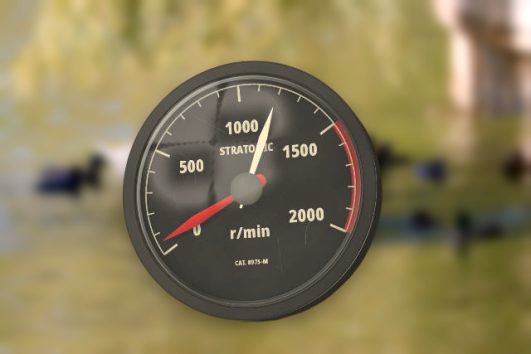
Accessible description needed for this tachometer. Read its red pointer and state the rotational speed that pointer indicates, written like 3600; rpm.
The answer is 50; rpm
